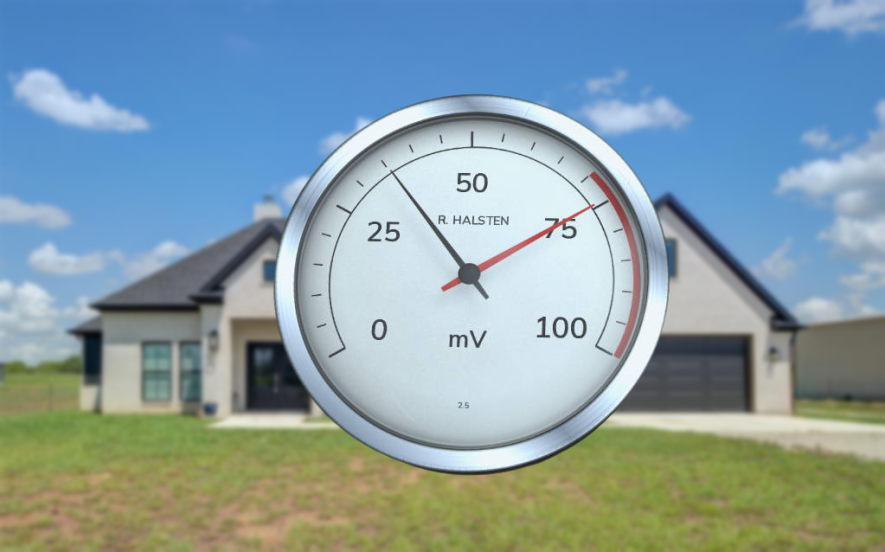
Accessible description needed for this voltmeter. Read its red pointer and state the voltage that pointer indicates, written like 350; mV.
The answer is 75; mV
